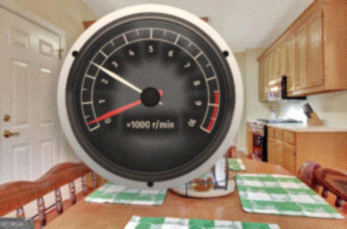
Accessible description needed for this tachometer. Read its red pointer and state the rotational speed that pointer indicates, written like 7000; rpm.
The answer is 250; rpm
